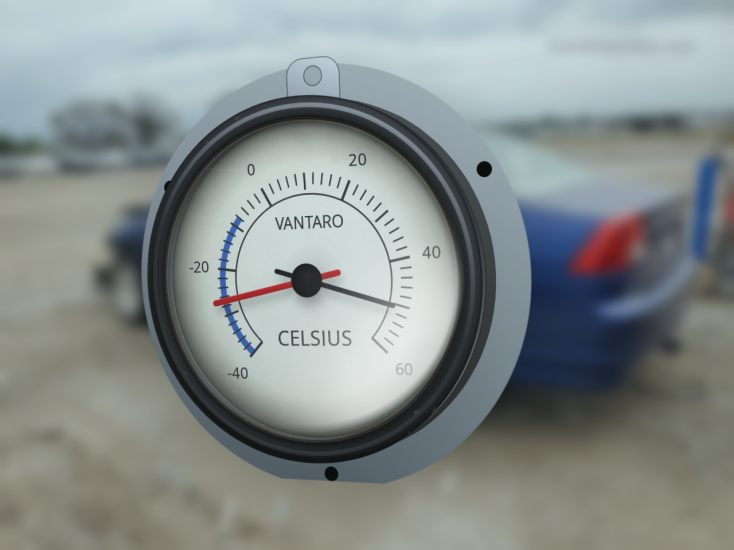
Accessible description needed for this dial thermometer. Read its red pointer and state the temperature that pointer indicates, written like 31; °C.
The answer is -27; °C
